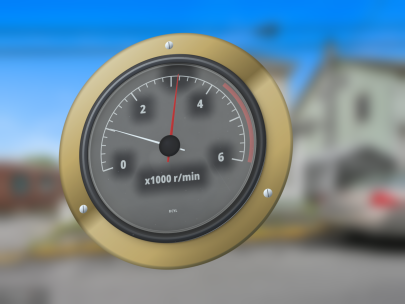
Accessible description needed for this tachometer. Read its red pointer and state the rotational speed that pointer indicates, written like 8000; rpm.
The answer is 3200; rpm
